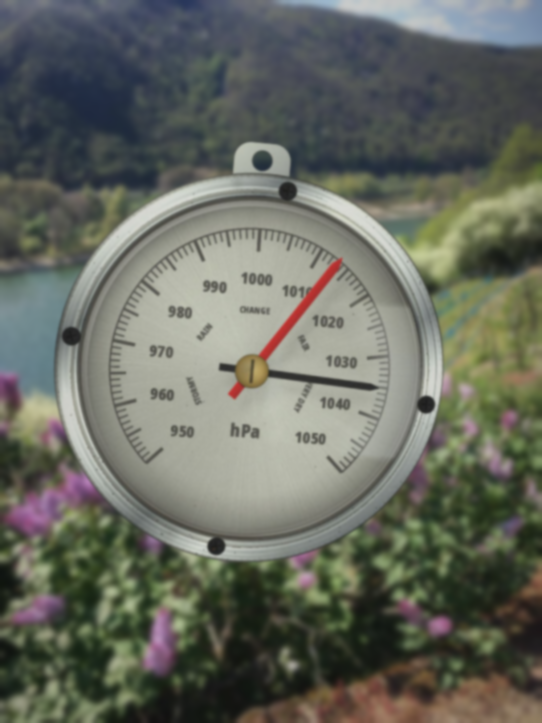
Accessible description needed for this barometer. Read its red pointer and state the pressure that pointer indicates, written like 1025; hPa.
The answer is 1013; hPa
